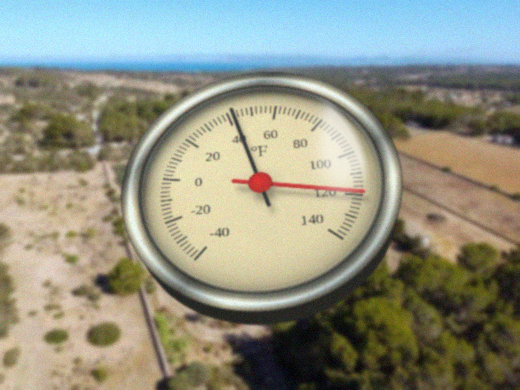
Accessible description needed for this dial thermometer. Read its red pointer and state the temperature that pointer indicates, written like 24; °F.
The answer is 120; °F
